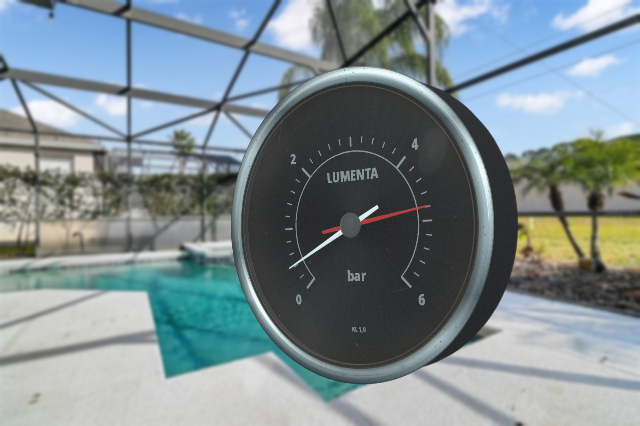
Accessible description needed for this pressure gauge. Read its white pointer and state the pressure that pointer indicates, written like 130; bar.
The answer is 0.4; bar
